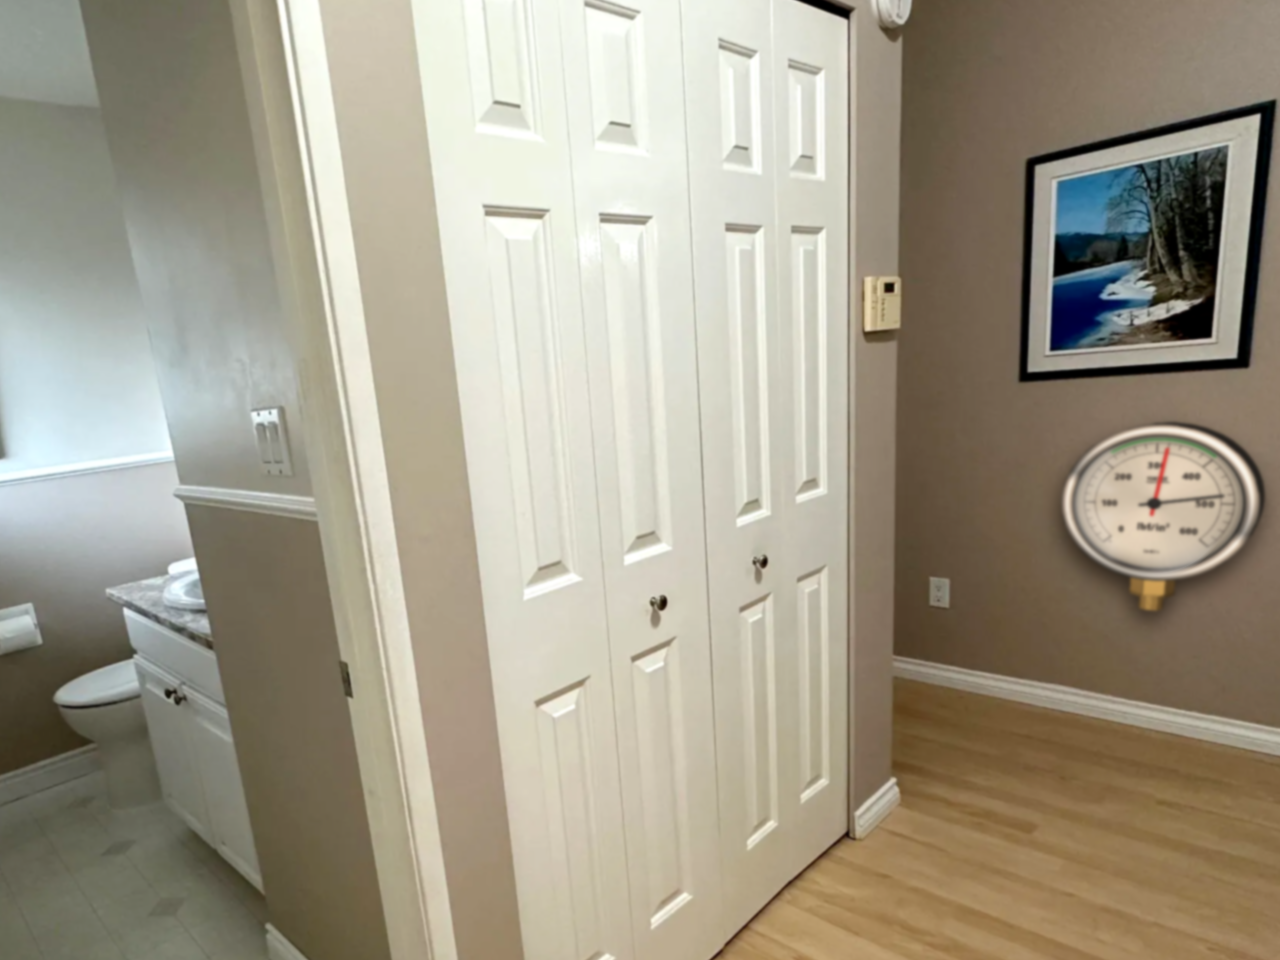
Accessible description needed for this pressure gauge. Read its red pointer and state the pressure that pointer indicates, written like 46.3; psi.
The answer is 320; psi
